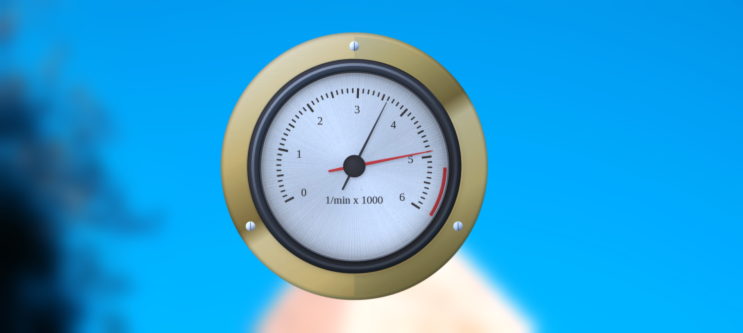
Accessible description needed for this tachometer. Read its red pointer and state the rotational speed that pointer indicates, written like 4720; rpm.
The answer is 4900; rpm
